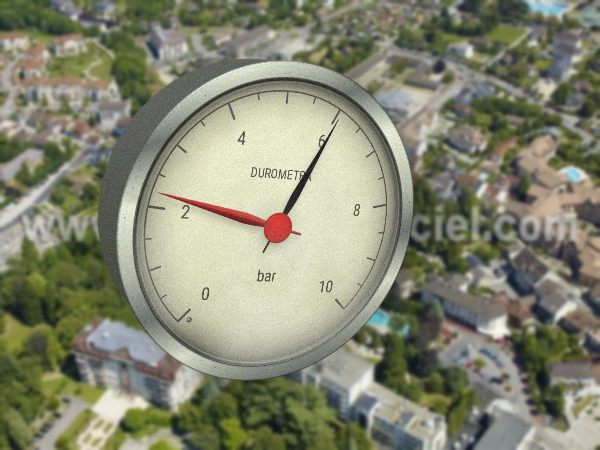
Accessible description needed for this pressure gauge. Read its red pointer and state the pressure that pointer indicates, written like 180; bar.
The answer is 2.25; bar
